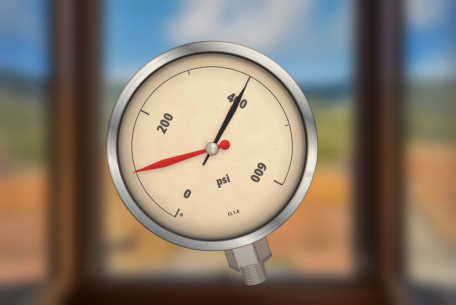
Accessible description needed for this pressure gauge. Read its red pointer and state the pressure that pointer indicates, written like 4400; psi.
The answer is 100; psi
